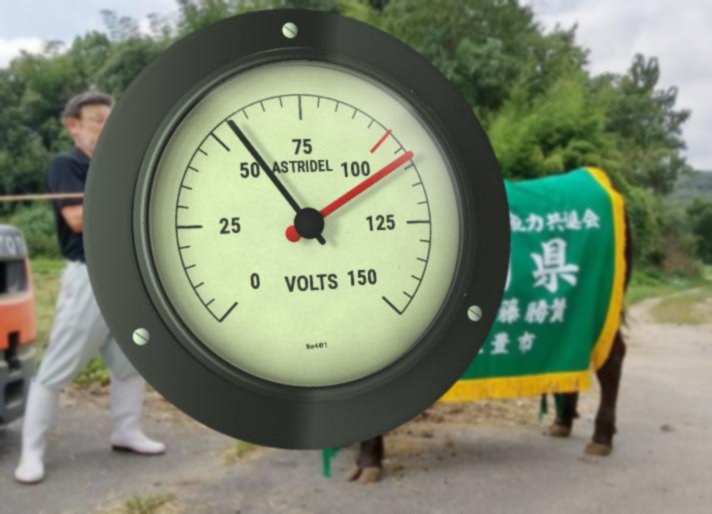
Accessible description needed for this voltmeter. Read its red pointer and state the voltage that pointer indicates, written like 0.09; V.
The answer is 107.5; V
